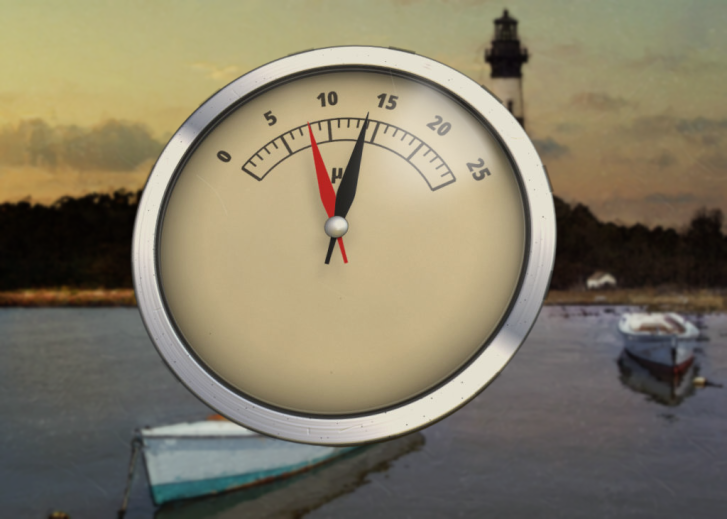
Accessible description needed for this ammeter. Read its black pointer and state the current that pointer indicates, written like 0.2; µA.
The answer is 14; µA
